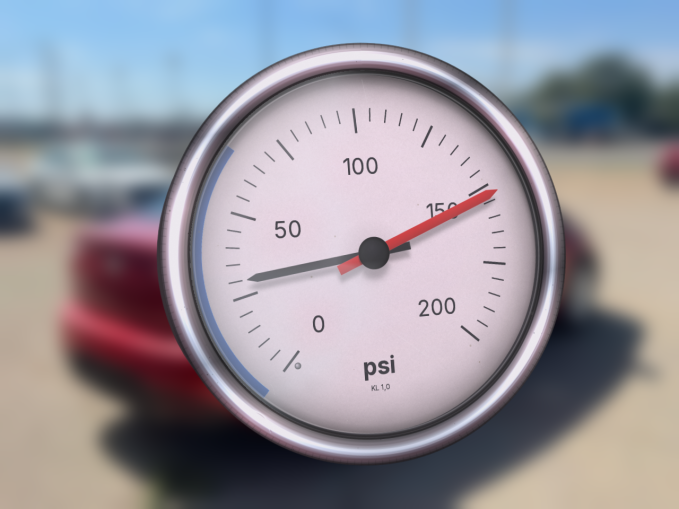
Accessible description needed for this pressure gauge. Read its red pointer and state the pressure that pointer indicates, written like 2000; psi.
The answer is 152.5; psi
